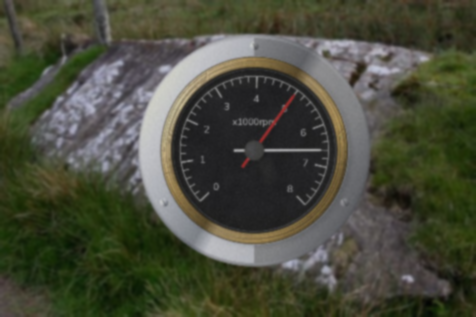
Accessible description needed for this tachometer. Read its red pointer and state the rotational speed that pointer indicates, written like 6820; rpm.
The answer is 5000; rpm
